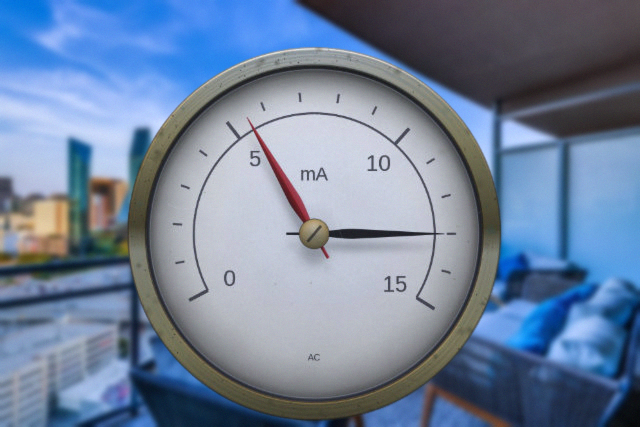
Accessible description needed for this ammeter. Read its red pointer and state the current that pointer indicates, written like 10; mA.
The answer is 5.5; mA
